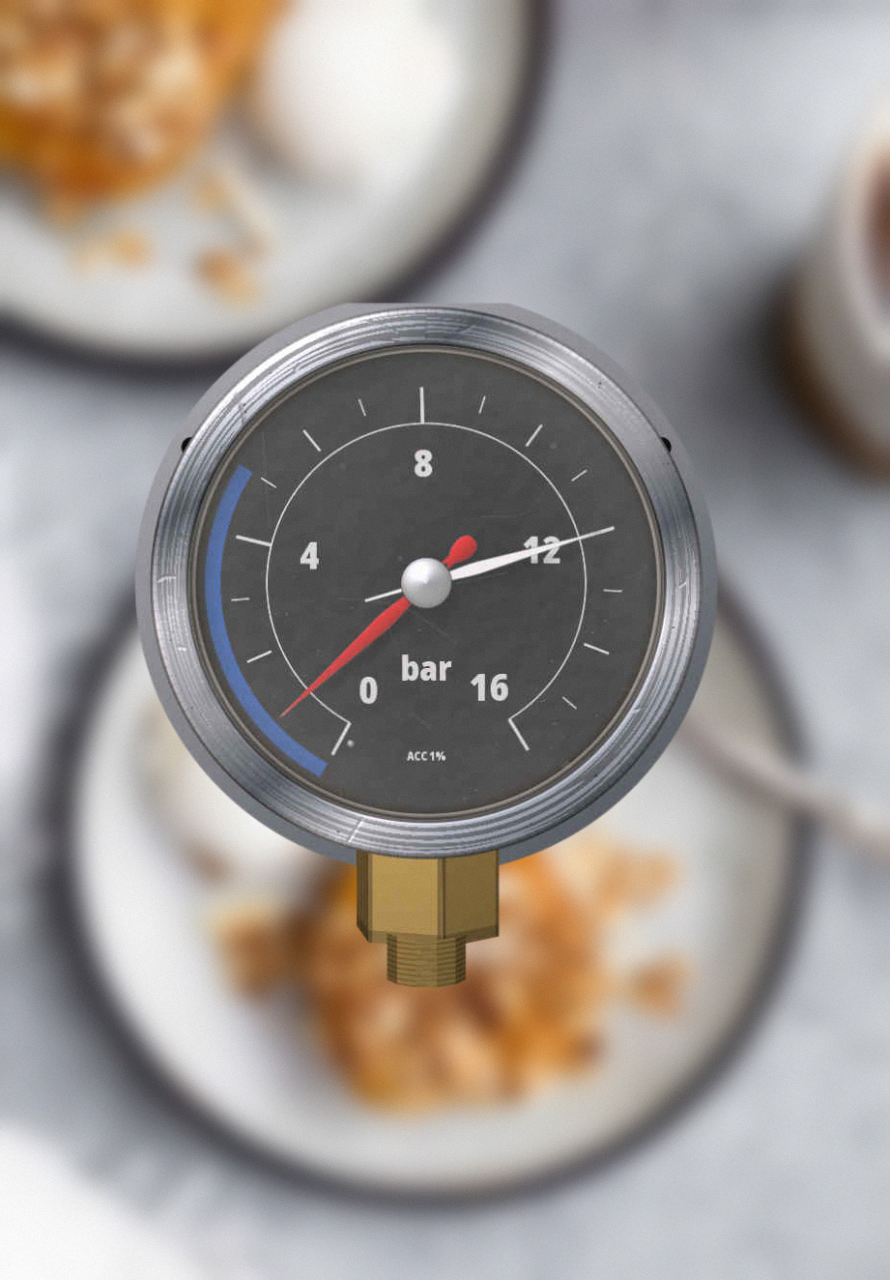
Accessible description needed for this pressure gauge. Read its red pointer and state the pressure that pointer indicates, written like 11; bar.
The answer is 1; bar
